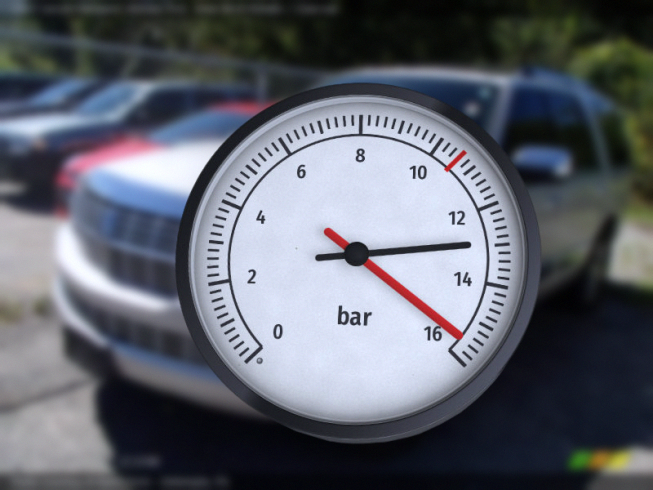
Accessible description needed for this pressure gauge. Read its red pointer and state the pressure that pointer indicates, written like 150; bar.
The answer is 15.6; bar
